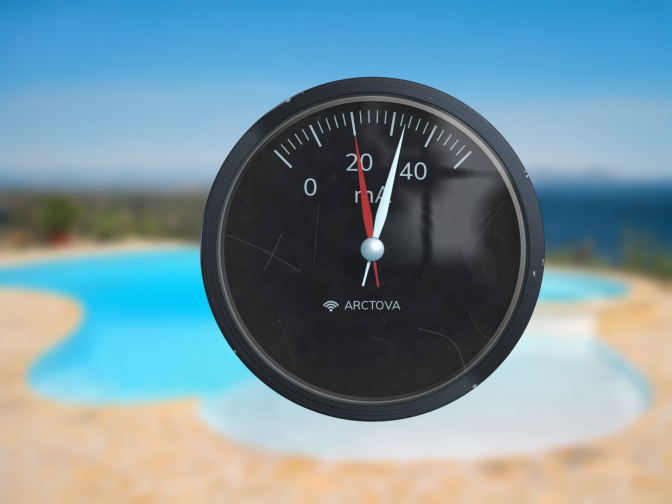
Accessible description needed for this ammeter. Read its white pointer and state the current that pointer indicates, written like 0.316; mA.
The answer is 33; mA
